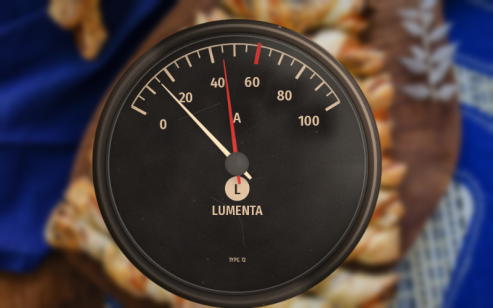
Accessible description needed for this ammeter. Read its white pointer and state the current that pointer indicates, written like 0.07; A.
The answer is 15; A
